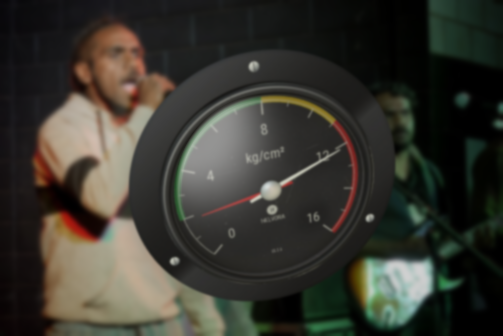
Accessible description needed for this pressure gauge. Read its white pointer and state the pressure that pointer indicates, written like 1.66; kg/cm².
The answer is 12; kg/cm²
